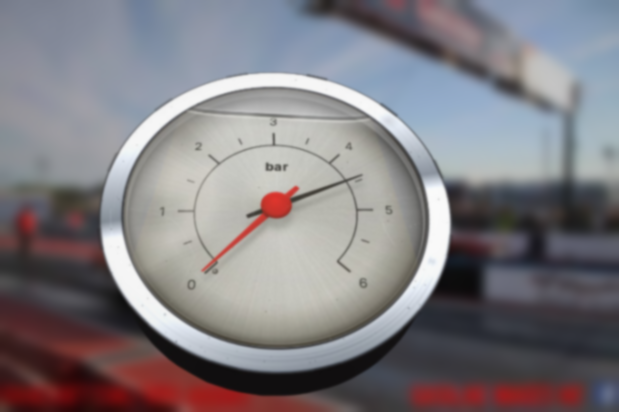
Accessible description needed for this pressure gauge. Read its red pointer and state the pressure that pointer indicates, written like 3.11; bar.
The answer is 0; bar
